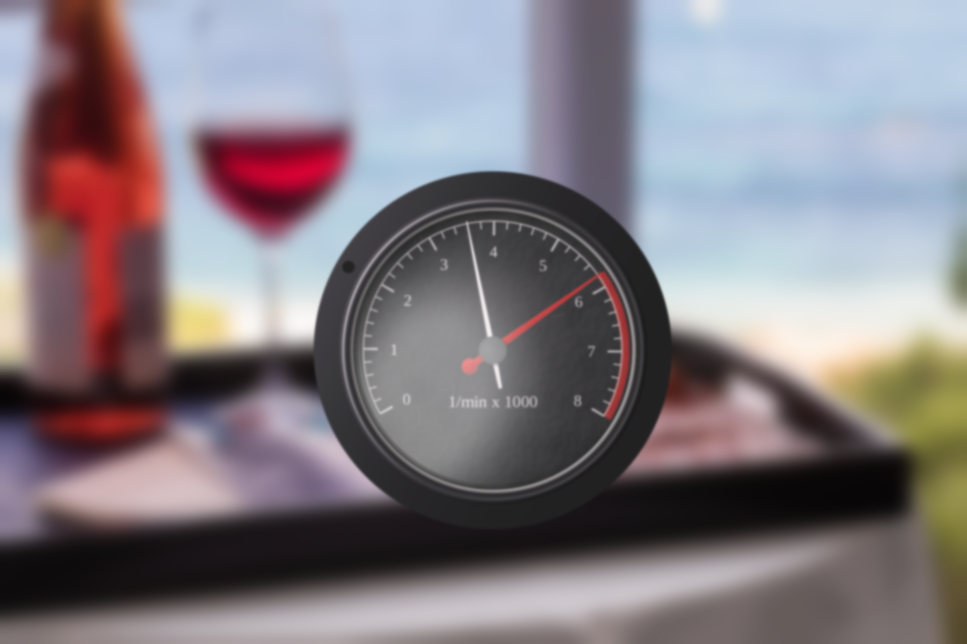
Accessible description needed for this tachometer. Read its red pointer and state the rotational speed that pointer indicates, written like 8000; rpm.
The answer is 5800; rpm
